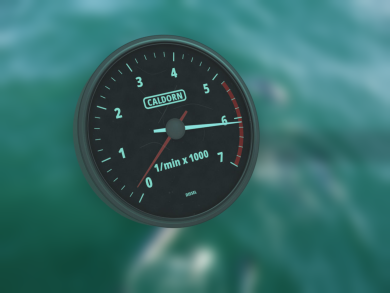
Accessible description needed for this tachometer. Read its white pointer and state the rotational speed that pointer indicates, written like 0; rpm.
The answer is 6100; rpm
